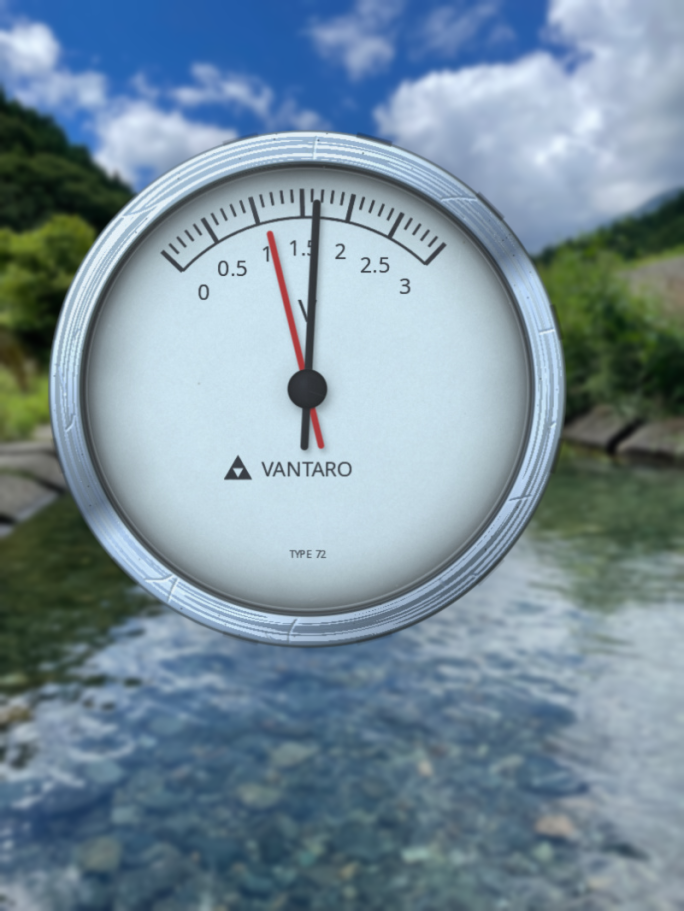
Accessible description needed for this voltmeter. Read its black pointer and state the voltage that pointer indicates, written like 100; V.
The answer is 1.65; V
